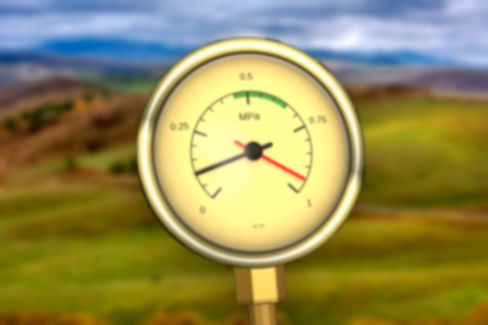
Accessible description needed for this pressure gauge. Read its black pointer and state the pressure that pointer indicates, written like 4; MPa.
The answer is 0.1; MPa
